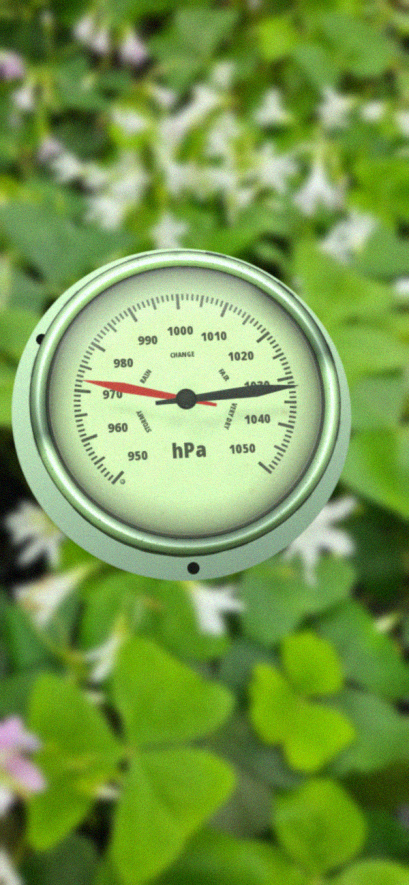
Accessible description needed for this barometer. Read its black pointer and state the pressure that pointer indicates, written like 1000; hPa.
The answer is 1032; hPa
